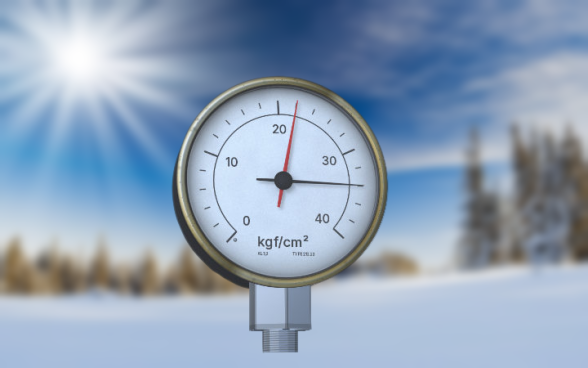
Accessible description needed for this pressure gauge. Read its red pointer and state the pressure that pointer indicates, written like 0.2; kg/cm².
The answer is 22; kg/cm²
